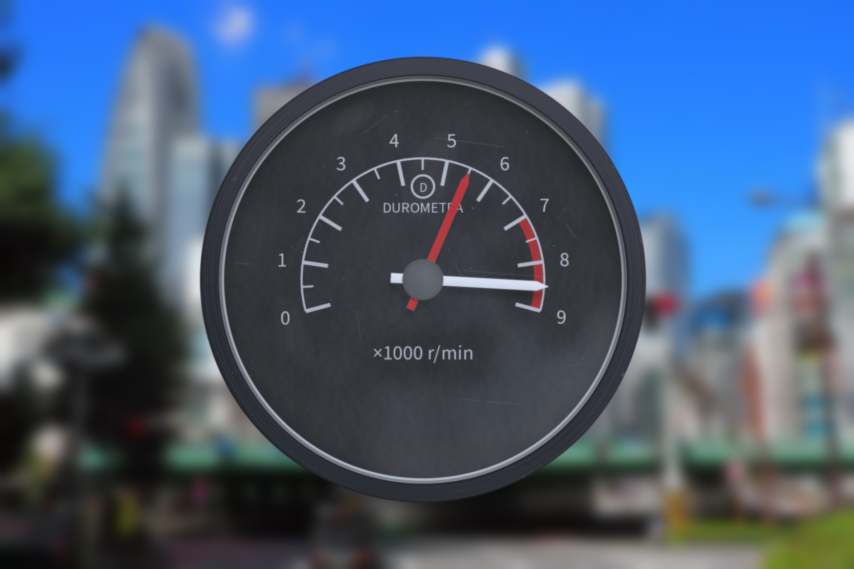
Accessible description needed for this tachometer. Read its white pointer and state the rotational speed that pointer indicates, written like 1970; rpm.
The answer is 8500; rpm
